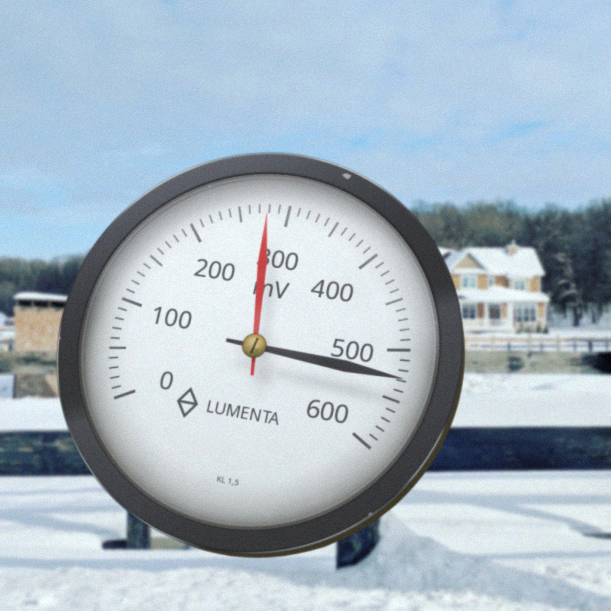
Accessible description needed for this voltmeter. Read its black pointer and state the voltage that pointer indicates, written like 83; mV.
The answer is 530; mV
